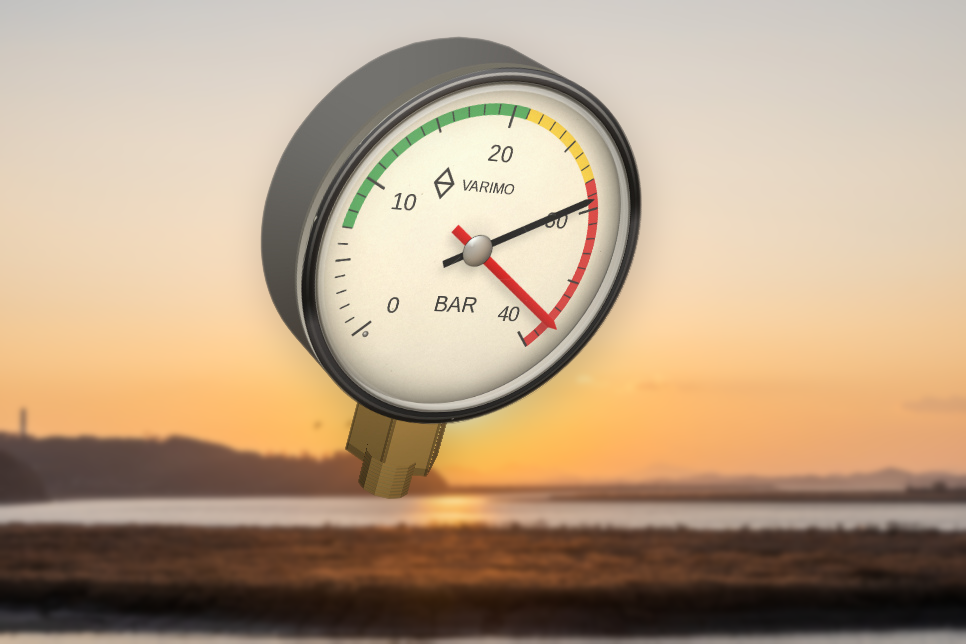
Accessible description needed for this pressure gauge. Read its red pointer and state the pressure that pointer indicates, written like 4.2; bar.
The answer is 38; bar
